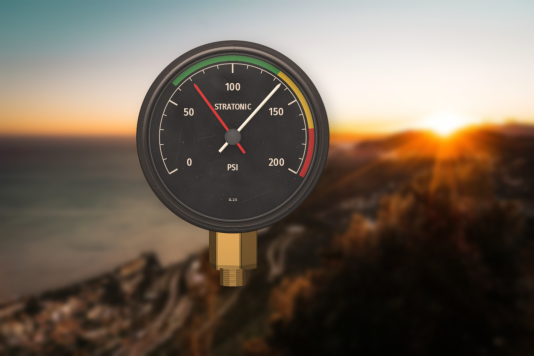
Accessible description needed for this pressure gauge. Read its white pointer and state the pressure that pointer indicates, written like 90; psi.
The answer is 135; psi
